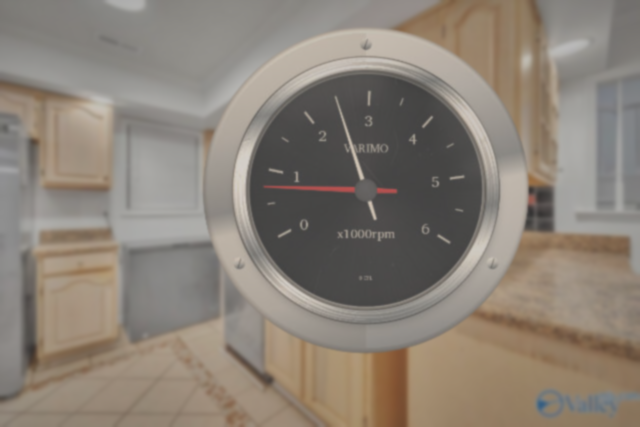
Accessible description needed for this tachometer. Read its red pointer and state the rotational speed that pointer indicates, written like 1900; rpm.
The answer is 750; rpm
